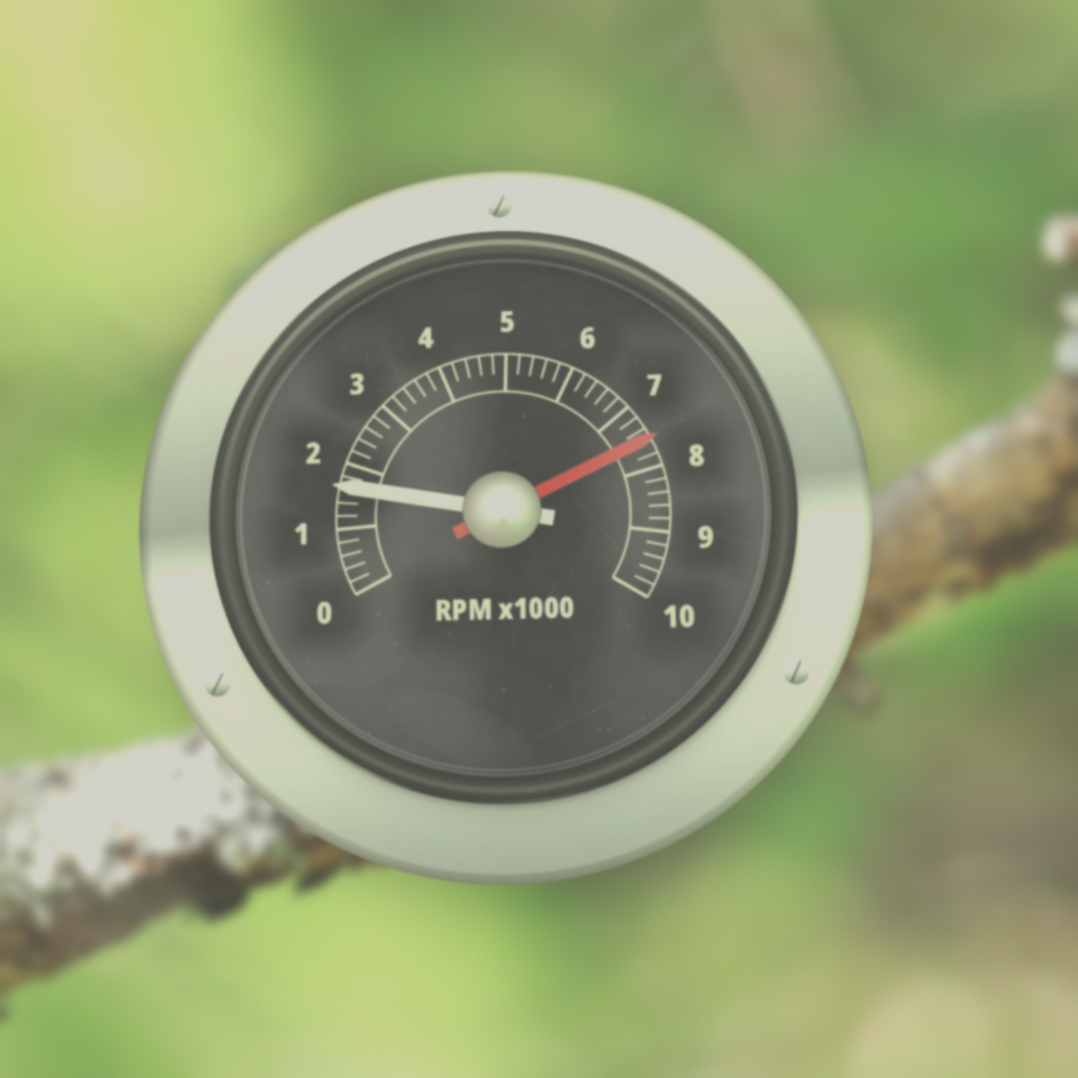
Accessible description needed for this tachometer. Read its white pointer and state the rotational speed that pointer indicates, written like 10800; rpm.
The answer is 1600; rpm
